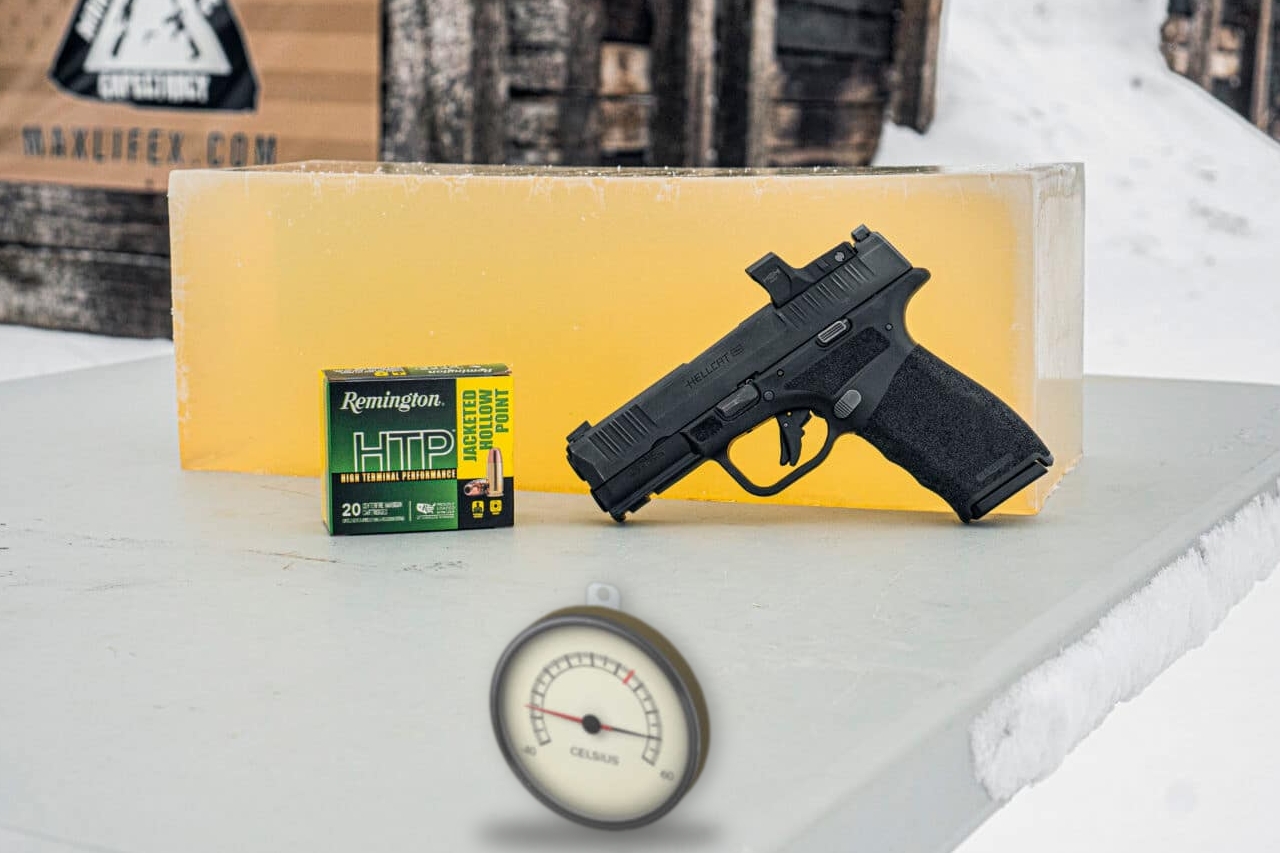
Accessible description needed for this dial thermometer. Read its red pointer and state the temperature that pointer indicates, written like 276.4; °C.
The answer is -25; °C
